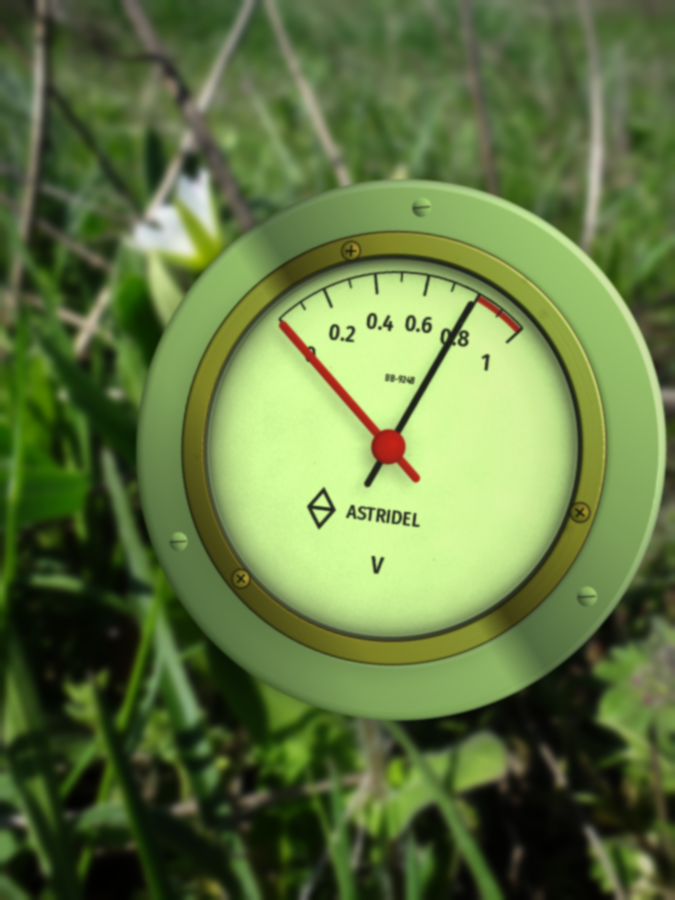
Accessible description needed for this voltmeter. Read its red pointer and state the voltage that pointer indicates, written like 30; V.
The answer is 0; V
